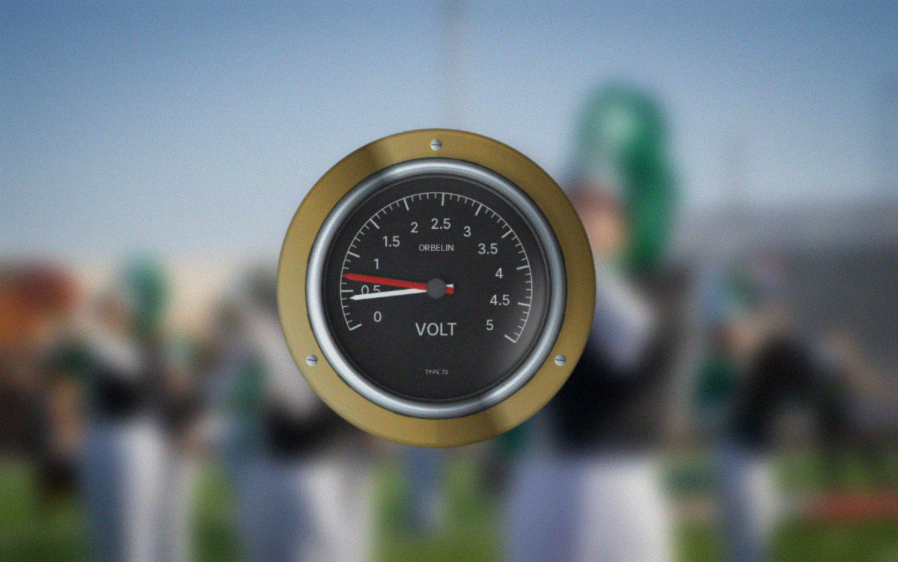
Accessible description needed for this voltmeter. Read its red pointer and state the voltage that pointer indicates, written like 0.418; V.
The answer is 0.7; V
